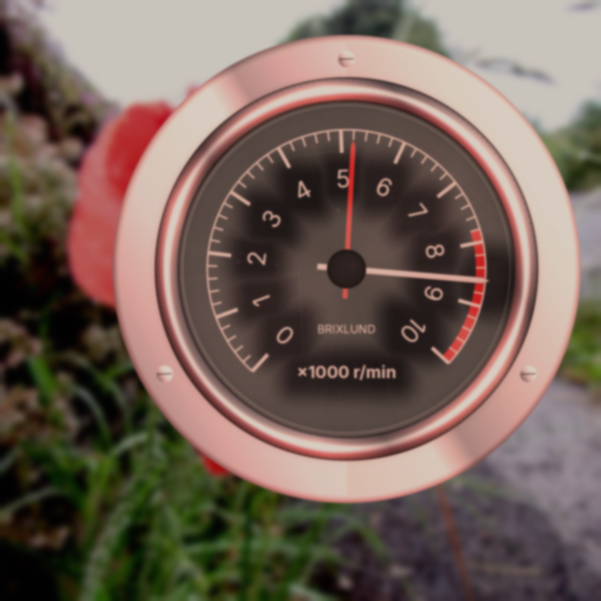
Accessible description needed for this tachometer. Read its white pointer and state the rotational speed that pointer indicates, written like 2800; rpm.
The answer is 8600; rpm
